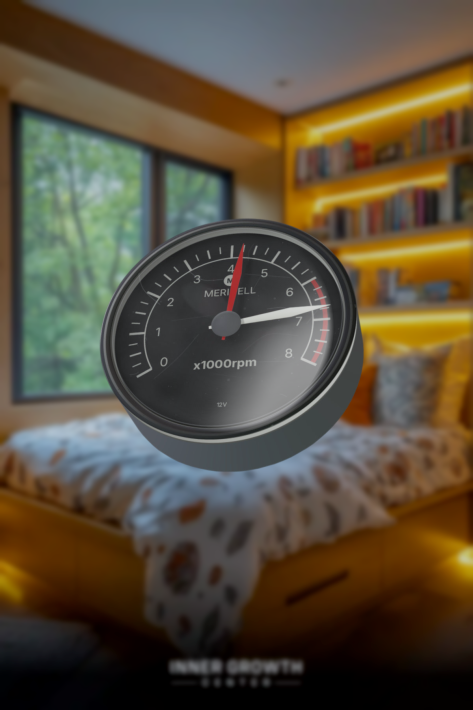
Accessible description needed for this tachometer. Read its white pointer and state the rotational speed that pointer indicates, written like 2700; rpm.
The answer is 6750; rpm
